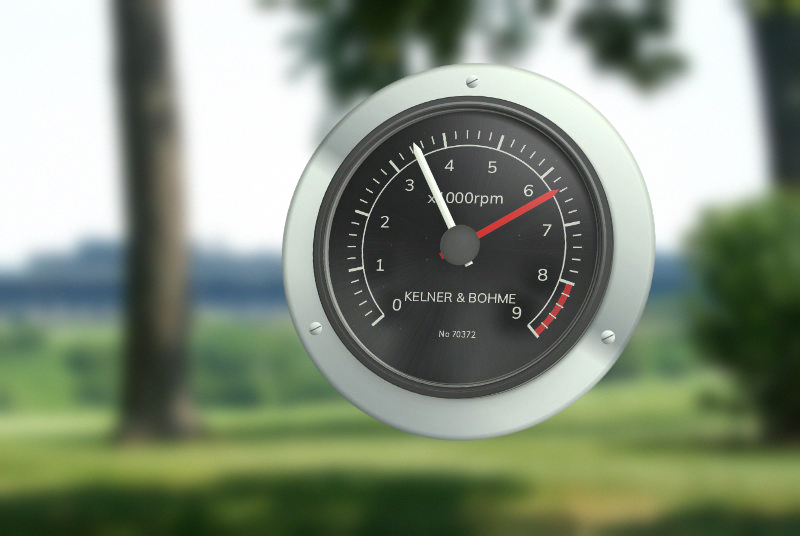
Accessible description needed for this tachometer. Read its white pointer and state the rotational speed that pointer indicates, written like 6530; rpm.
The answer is 3500; rpm
